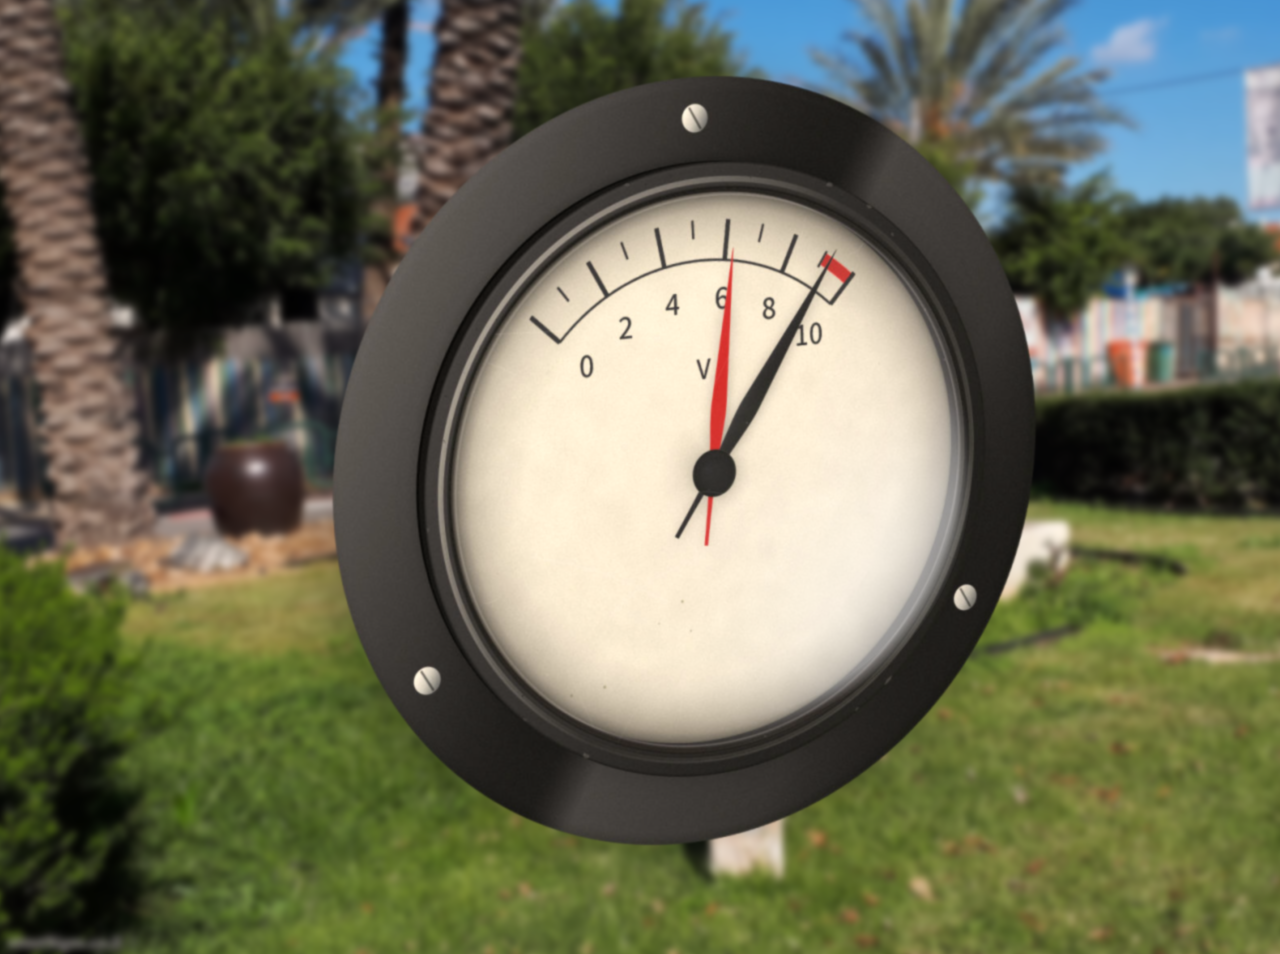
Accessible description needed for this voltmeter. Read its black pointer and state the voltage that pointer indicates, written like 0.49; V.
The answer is 9; V
